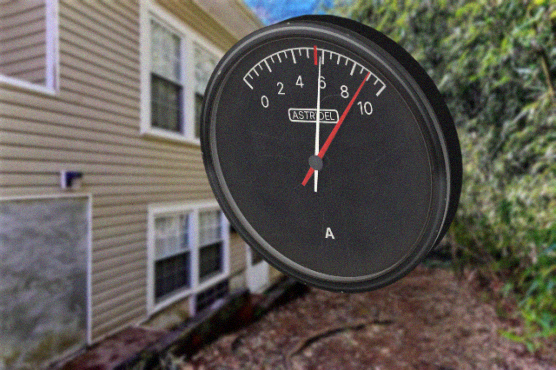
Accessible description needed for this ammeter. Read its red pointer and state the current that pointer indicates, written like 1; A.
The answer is 9; A
